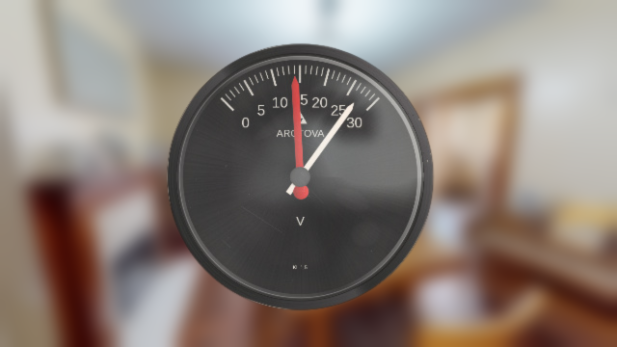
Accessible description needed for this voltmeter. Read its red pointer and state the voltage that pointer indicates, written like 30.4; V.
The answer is 14; V
